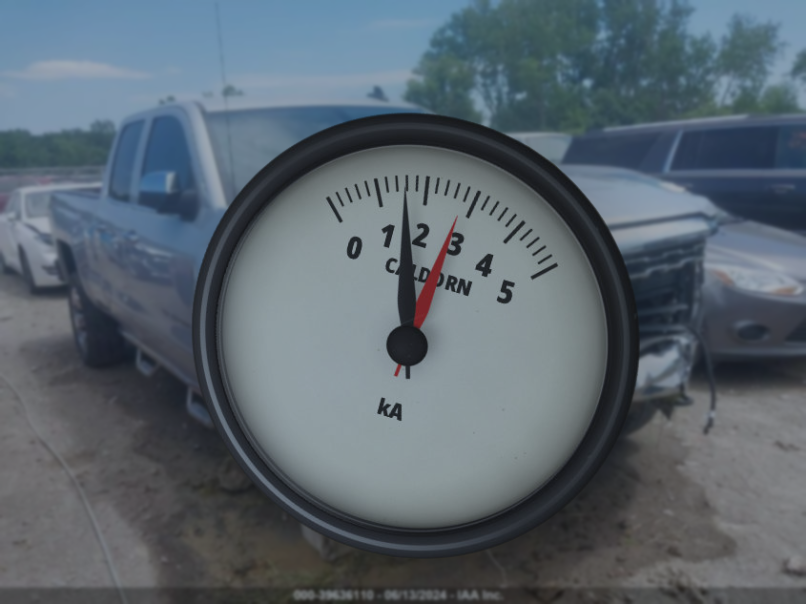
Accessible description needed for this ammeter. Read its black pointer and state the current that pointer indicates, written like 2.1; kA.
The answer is 1.6; kA
